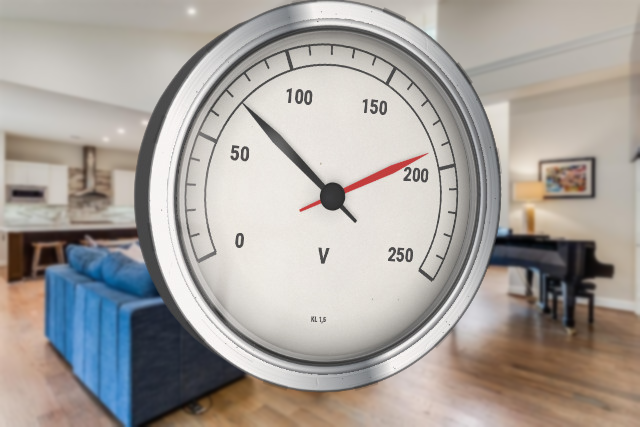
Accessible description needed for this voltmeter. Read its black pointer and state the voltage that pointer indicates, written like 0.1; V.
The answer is 70; V
